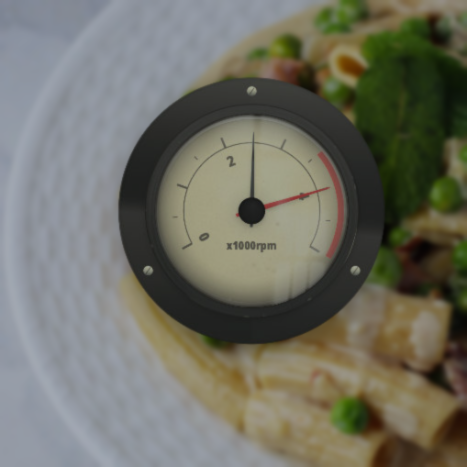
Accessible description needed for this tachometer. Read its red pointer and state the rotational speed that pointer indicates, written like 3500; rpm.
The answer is 4000; rpm
